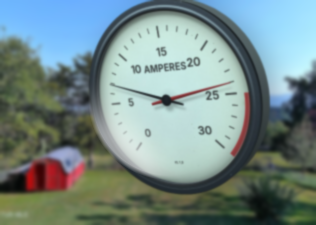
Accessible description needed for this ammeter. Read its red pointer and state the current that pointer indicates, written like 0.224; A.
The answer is 24; A
